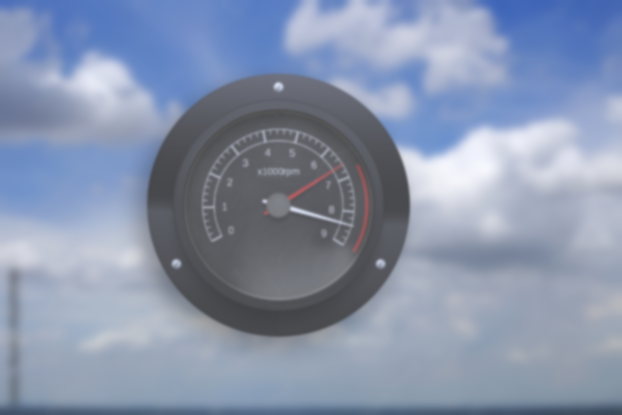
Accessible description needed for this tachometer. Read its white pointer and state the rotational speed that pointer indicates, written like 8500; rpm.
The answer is 8400; rpm
